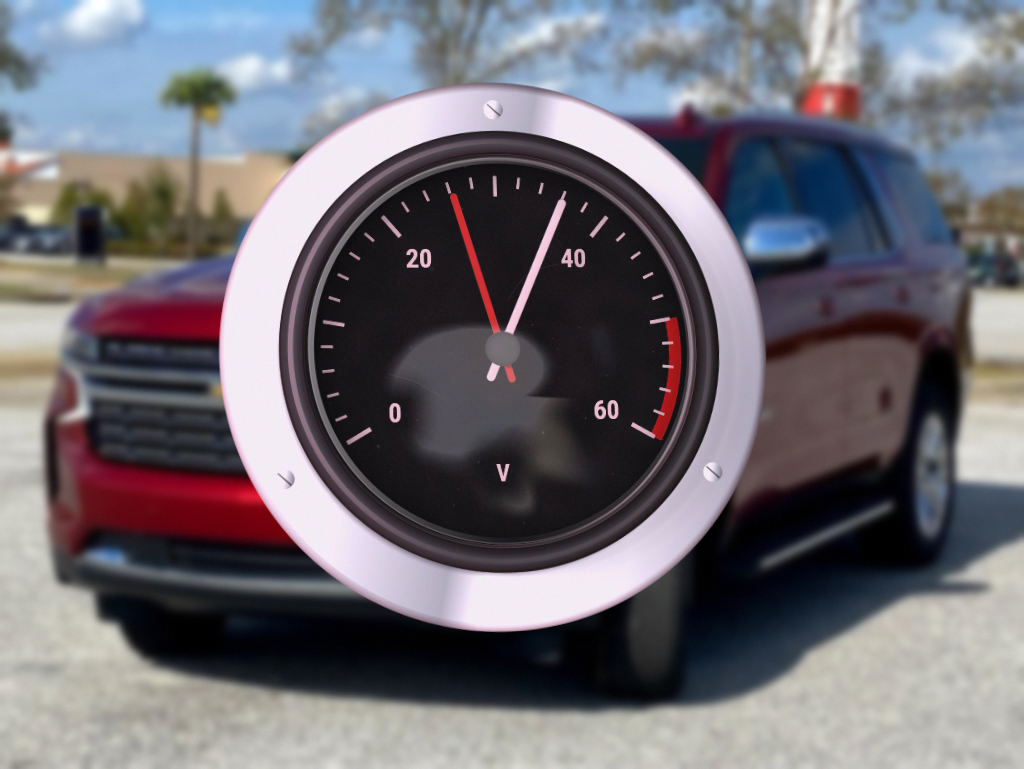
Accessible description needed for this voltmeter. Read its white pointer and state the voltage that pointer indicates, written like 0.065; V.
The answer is 36; V
